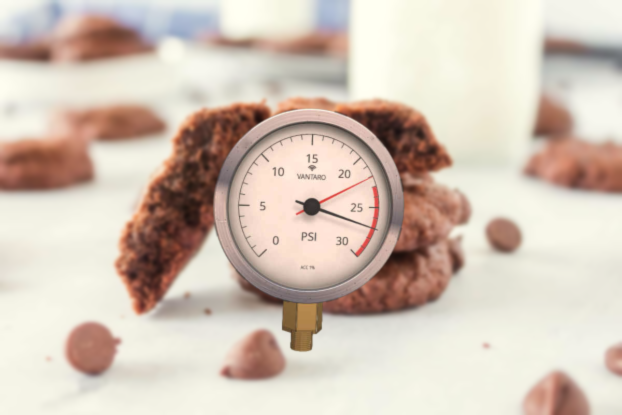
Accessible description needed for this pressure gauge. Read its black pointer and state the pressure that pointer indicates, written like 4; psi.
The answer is 27; psi
